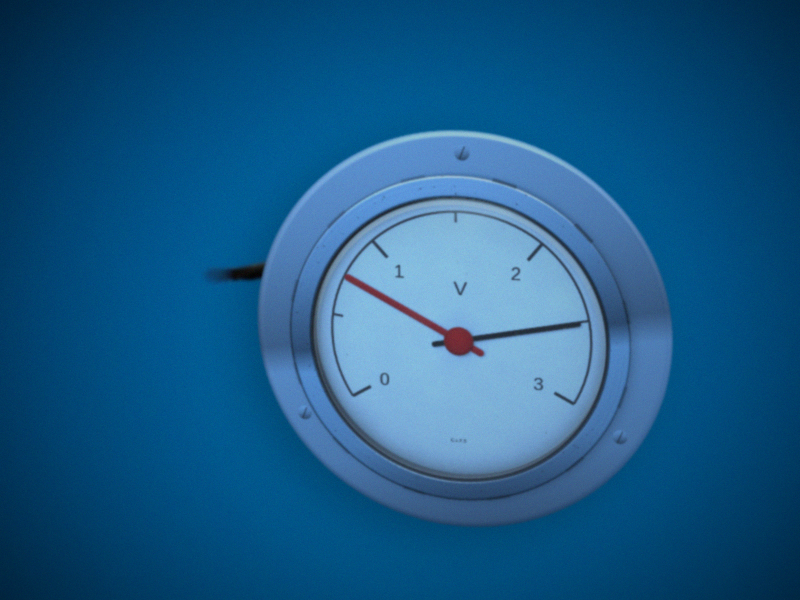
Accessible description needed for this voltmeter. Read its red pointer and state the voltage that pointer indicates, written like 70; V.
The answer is 0.75; V
